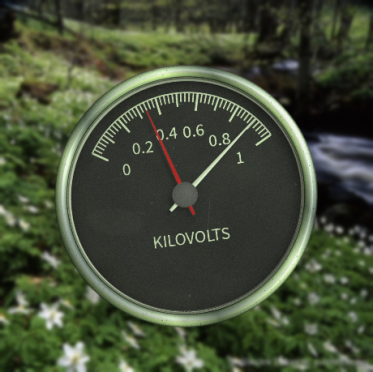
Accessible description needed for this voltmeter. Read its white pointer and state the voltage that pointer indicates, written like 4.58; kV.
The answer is 0.9; kV
